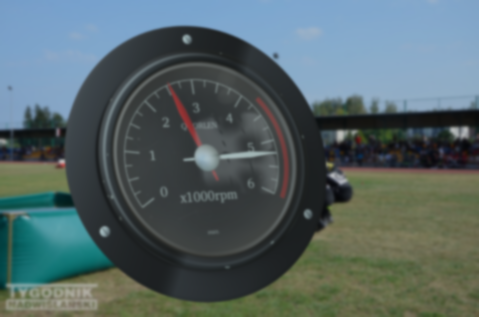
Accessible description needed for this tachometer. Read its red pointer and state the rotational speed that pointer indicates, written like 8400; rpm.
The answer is 2500; rpm
